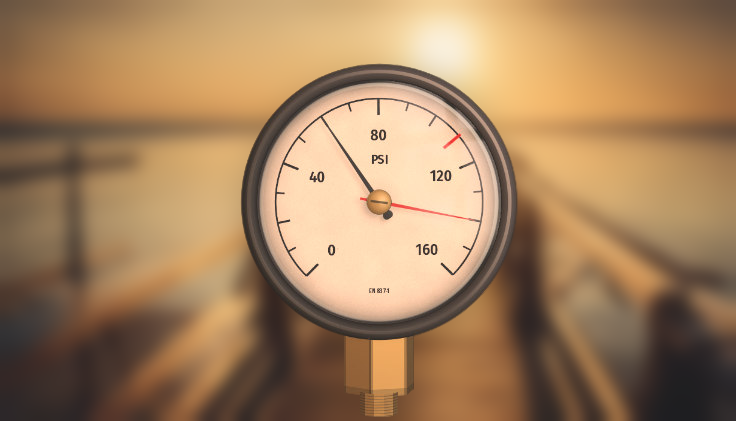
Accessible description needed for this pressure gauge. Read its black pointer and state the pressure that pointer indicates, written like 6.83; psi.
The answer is 60; psi
